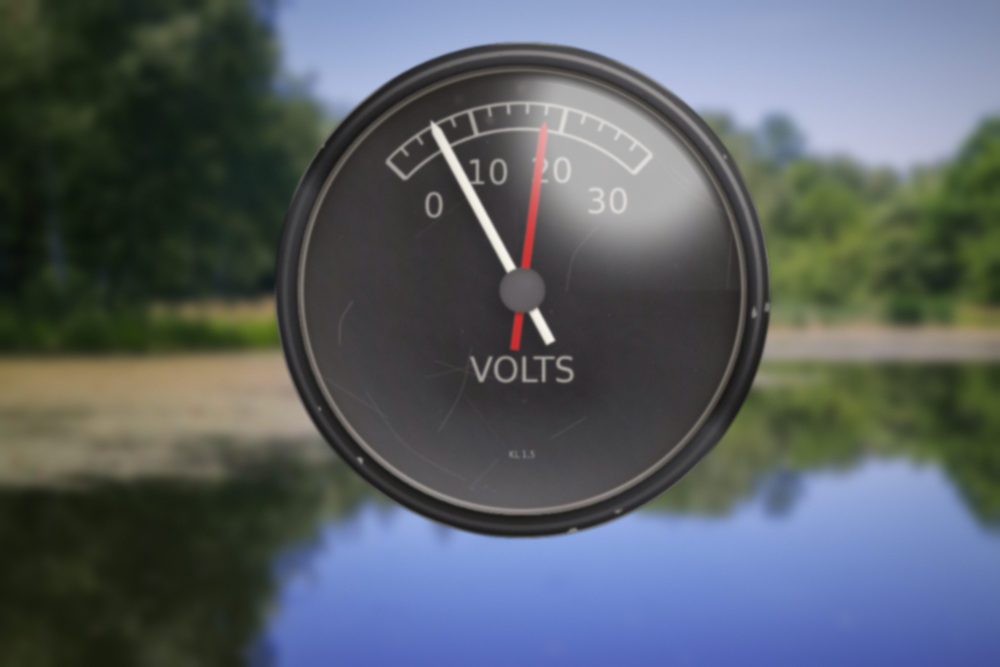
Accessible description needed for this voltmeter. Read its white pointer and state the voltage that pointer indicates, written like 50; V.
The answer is 6; V
